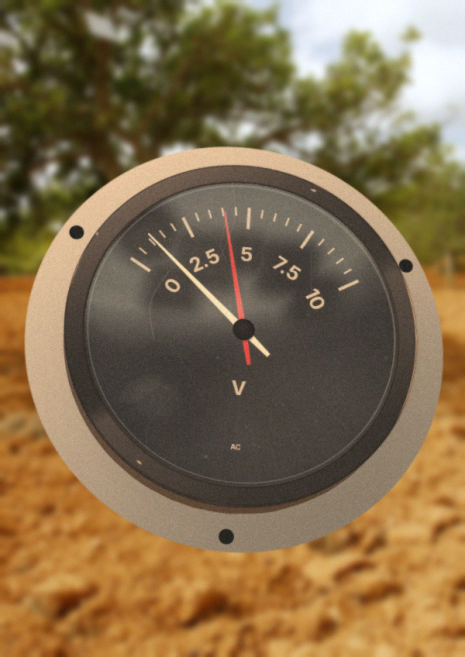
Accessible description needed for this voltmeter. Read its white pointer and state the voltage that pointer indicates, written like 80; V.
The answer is 1; V
